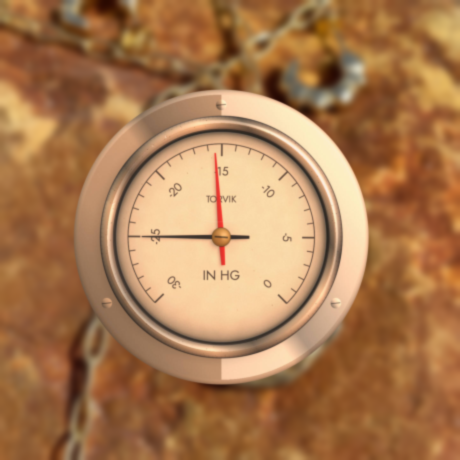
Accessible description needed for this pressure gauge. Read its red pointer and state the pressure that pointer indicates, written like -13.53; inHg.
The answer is -15.5; inHg
